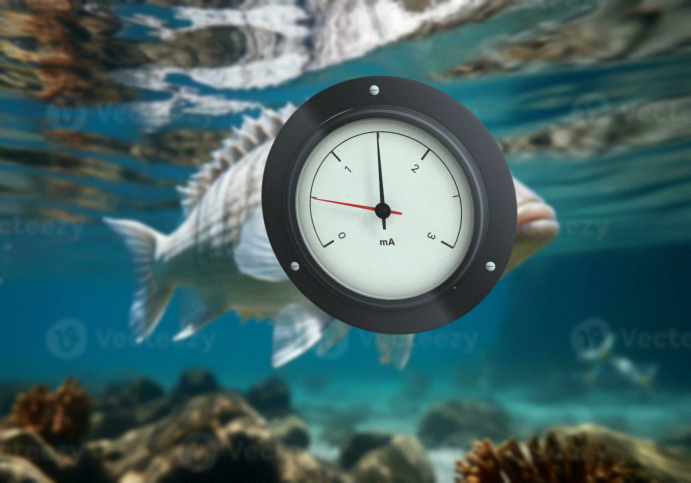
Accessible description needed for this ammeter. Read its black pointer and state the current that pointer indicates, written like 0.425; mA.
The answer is 1.5; mA
